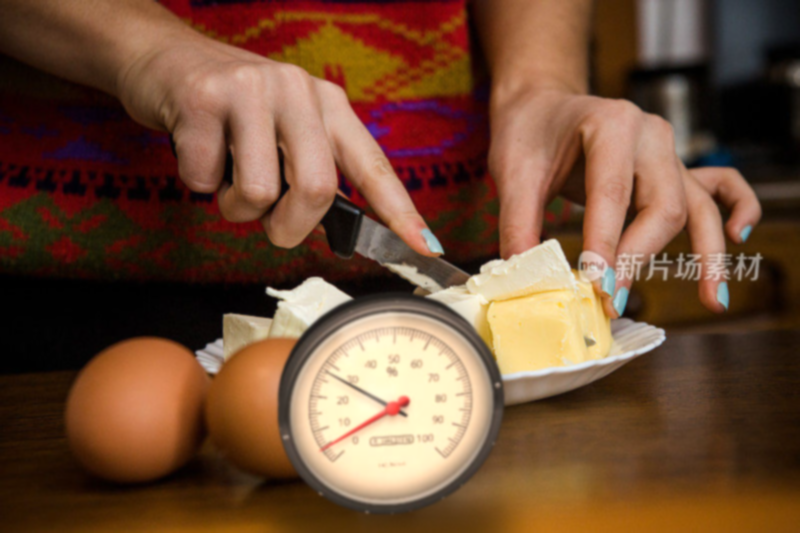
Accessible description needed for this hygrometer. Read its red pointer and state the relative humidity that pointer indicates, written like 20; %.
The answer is 5; %
